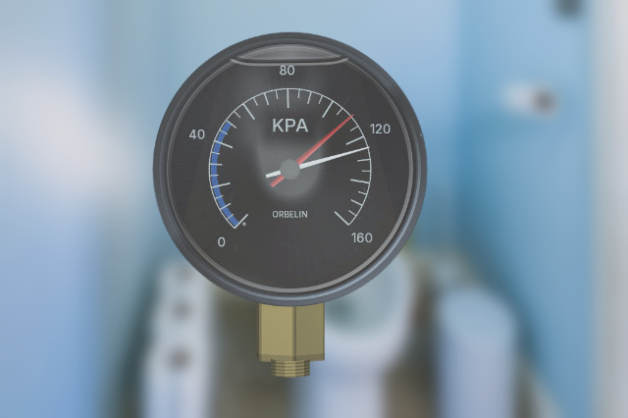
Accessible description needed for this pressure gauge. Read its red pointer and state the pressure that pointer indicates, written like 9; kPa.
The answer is 110; kPa
